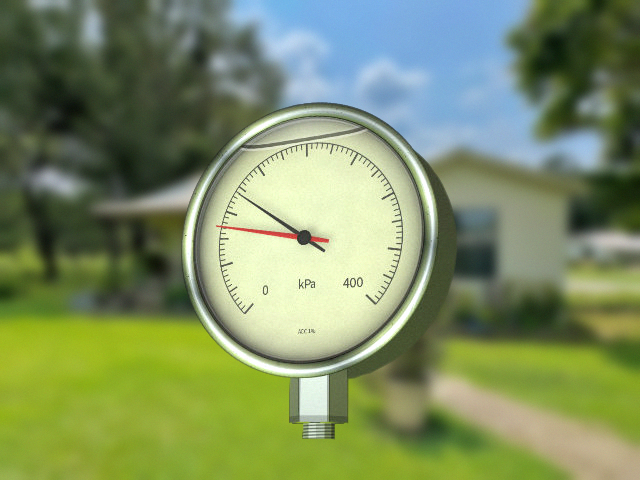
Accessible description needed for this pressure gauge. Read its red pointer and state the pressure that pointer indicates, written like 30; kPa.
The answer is 85; kPa
